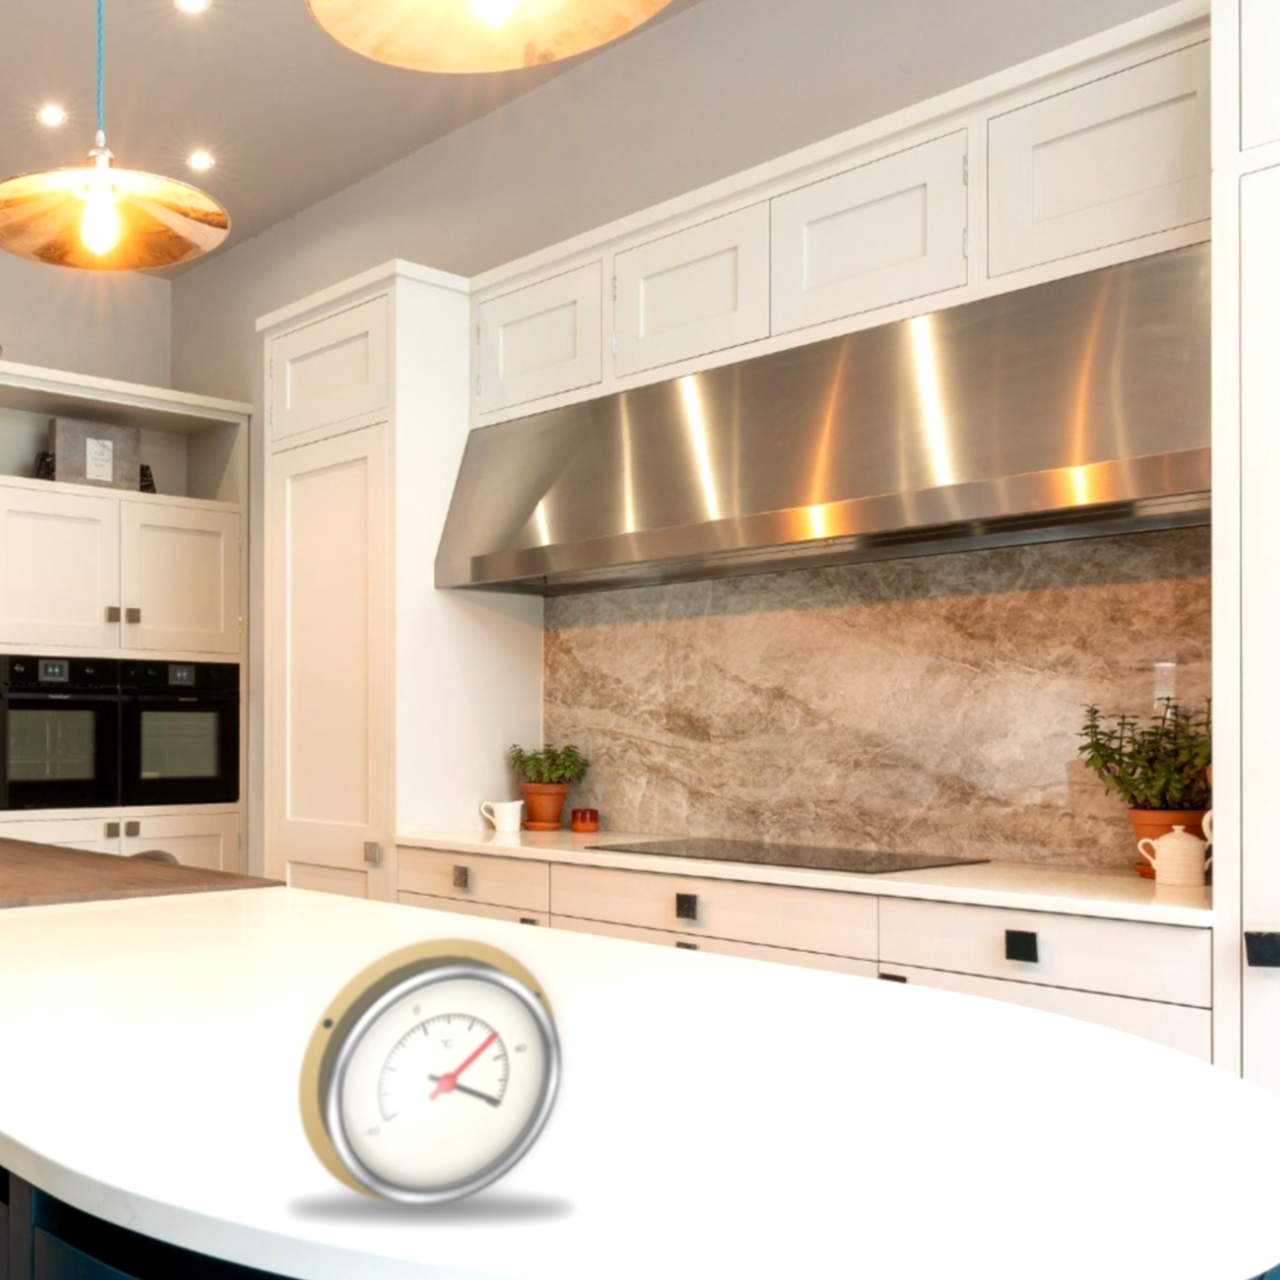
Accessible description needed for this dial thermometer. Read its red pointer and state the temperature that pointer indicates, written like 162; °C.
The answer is 30; °C
